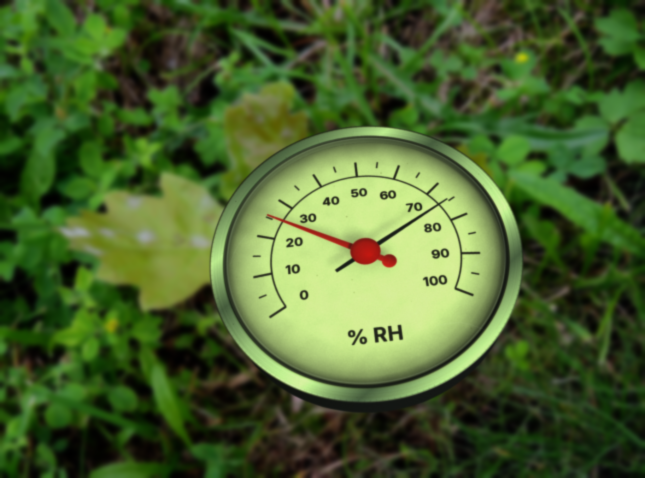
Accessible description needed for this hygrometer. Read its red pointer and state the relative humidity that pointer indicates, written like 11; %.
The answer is 25; %
